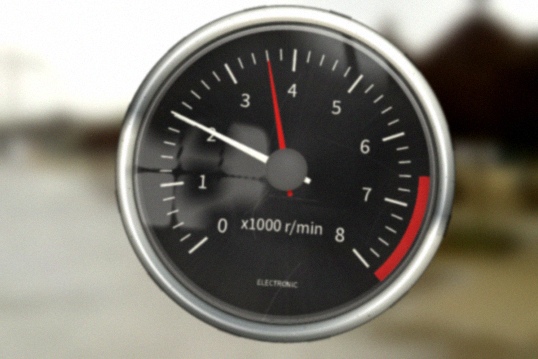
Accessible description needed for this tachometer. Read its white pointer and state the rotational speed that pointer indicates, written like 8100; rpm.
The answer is 2000; rpm
